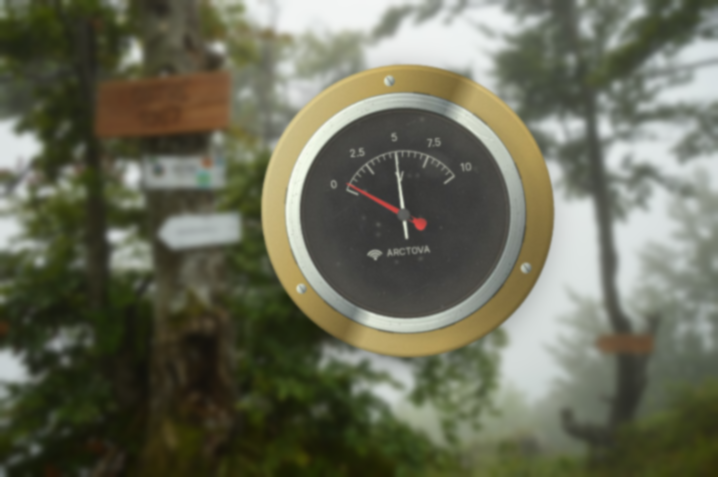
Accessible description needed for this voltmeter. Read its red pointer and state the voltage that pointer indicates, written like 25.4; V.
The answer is 0.5; V
